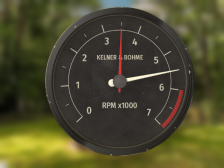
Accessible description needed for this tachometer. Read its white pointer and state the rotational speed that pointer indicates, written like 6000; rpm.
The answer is 5500; rpm
